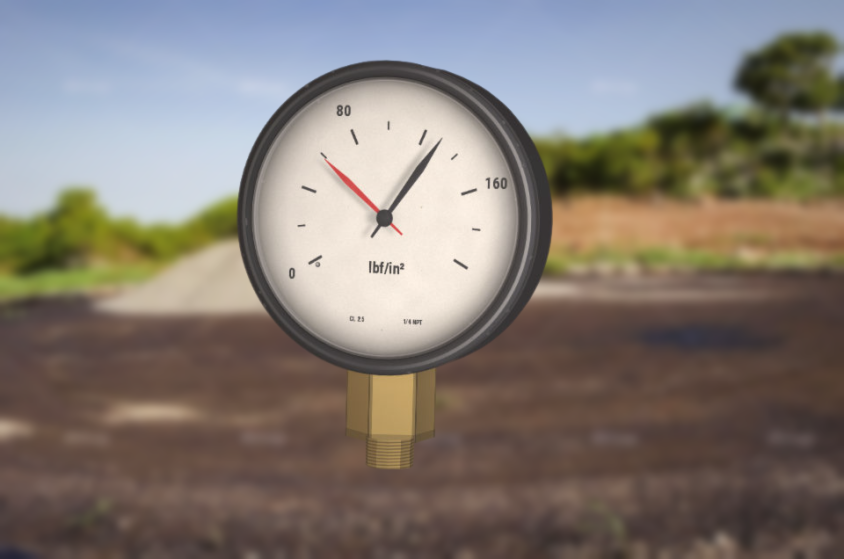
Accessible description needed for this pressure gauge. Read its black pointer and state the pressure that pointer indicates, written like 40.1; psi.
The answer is 130; psi
